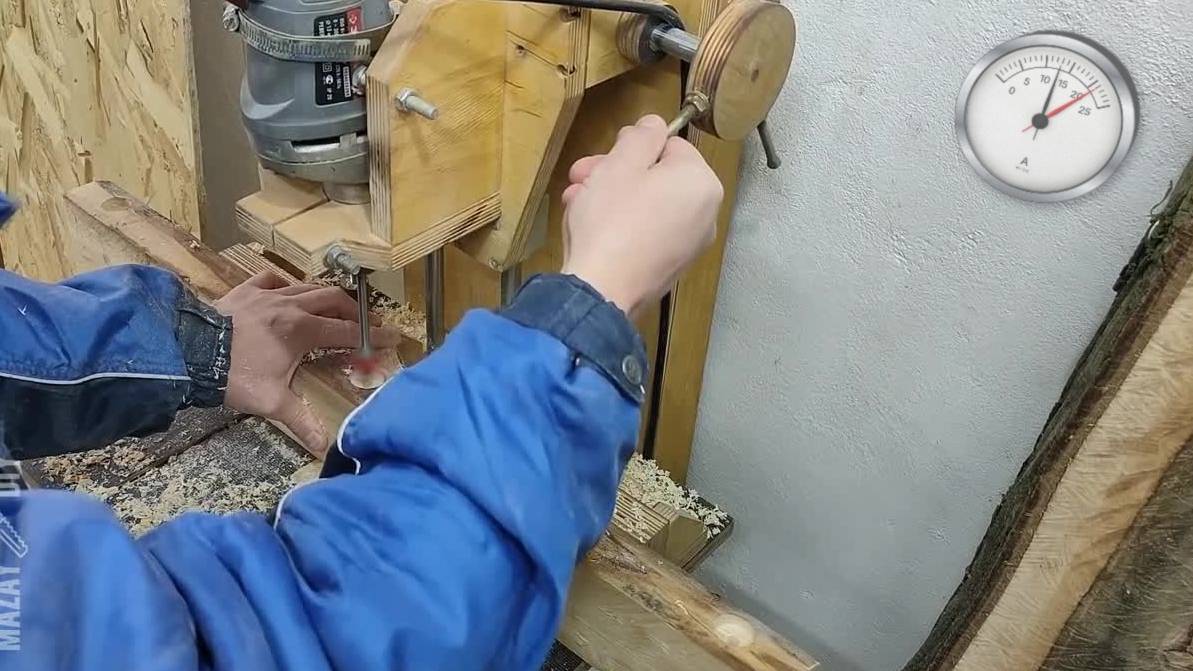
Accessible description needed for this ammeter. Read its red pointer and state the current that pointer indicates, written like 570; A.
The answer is 21; A
